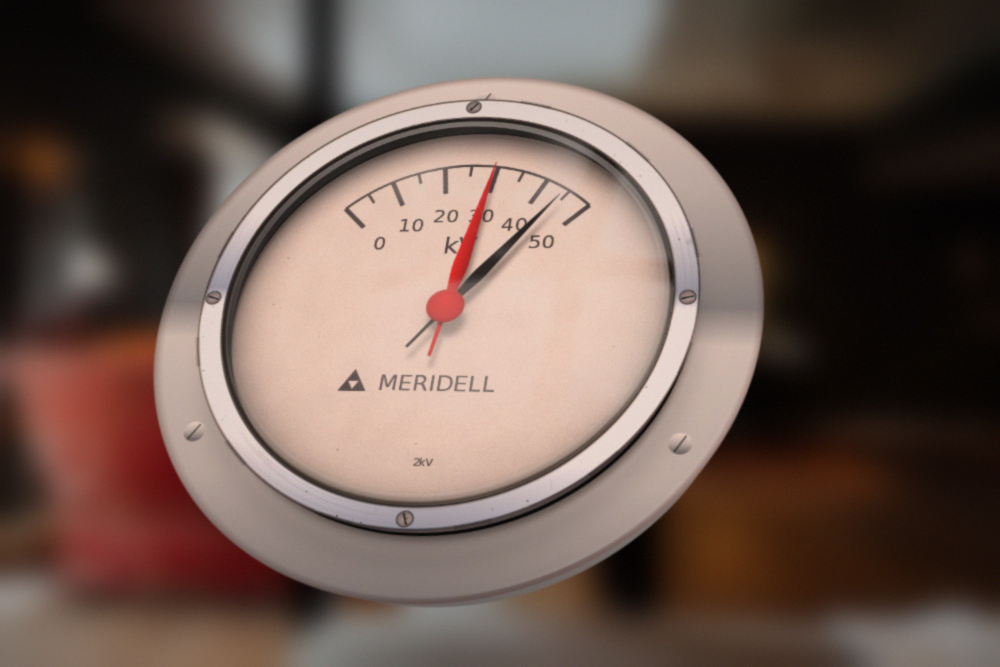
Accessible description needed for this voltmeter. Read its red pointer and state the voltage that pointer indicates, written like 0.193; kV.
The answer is 30; kV
